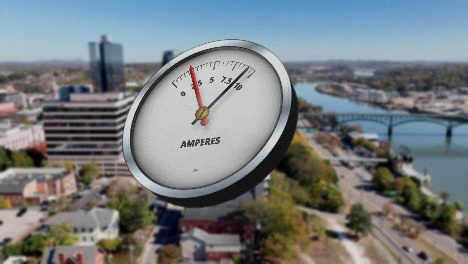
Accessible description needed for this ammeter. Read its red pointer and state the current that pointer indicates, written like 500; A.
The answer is 2.5; A
